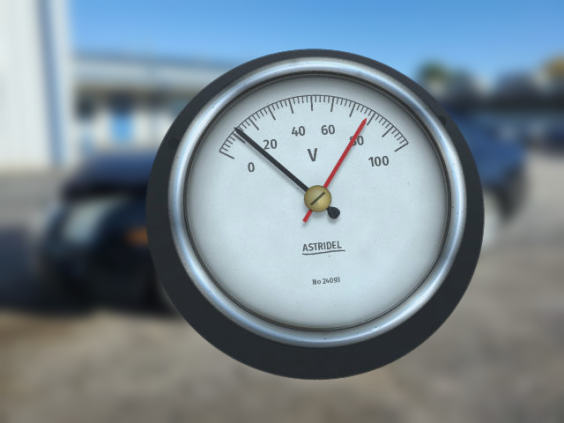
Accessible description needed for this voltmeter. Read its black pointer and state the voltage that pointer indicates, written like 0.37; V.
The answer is 12; V
